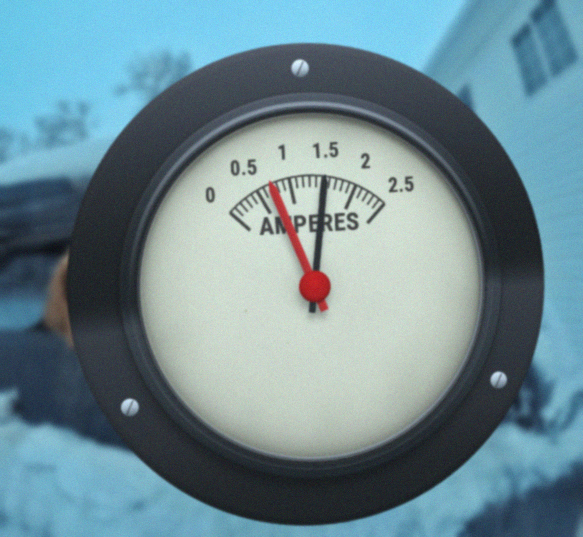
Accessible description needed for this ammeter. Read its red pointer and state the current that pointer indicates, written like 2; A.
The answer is 0.7; A
